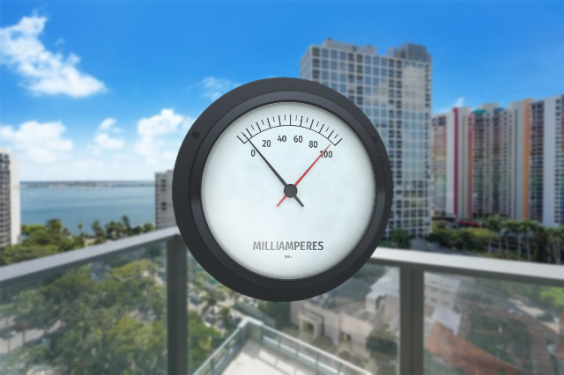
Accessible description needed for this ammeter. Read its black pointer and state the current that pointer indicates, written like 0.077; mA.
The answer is 5; mA
